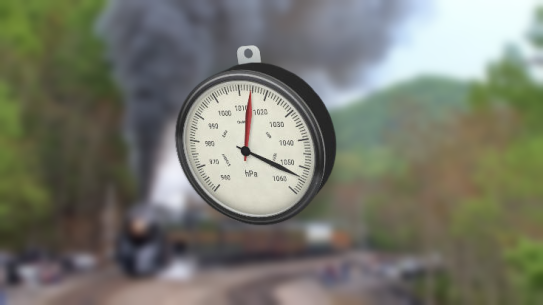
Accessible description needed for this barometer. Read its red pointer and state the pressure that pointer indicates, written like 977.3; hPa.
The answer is 1015; hPa
